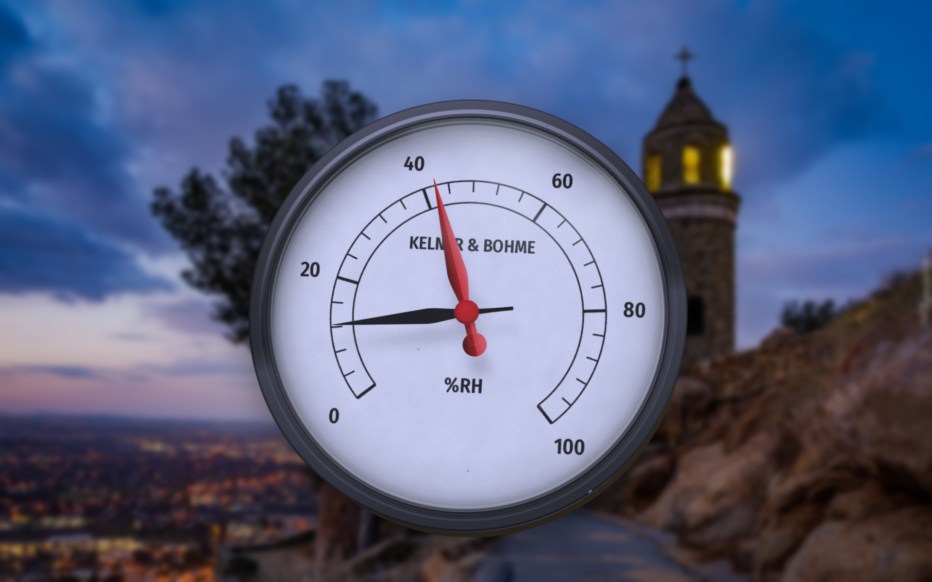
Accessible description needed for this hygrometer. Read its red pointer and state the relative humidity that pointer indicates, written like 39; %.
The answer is 42; %
